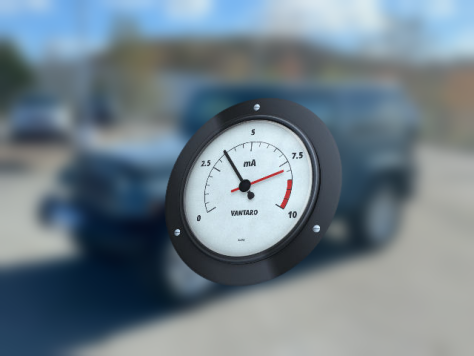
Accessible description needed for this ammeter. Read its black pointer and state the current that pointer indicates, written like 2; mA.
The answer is 3.5; mA
